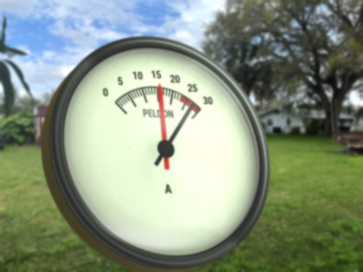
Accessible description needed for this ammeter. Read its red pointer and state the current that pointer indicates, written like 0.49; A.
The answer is 15; A
